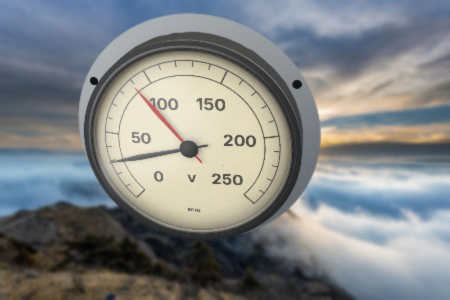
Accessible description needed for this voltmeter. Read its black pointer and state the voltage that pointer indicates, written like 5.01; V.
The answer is 30; V
